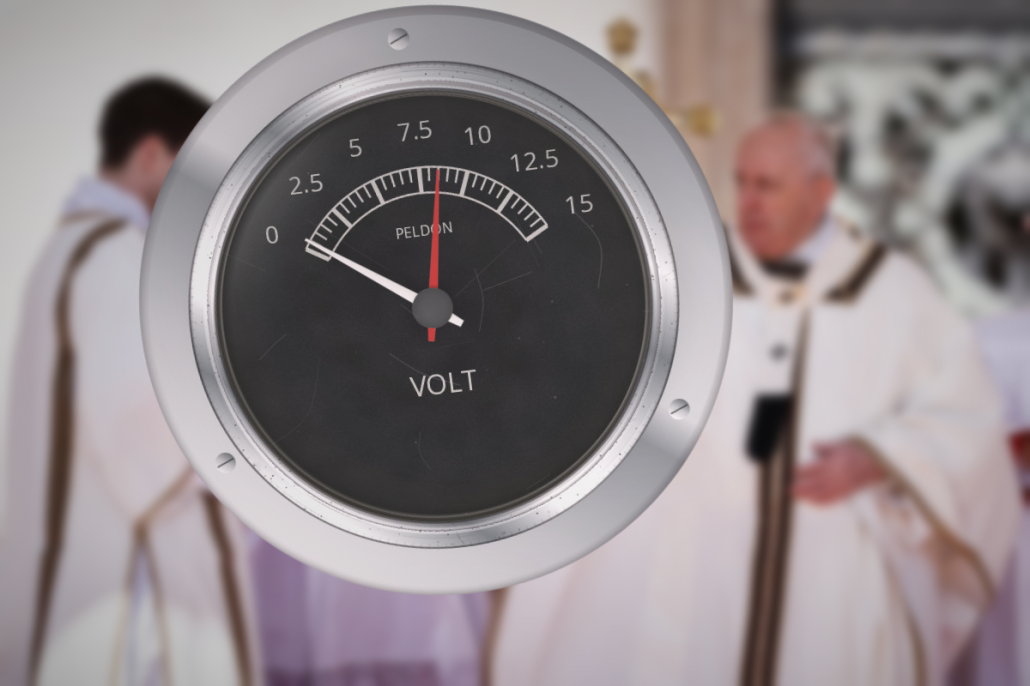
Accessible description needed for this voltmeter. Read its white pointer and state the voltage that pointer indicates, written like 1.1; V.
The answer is 0.5; V
